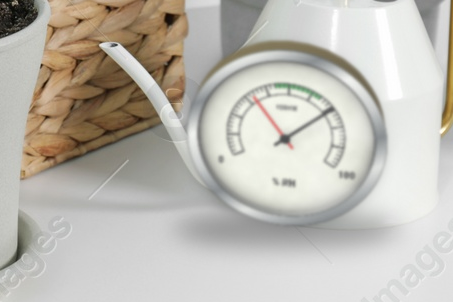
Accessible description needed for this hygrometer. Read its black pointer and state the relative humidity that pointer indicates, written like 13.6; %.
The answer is 70; %
